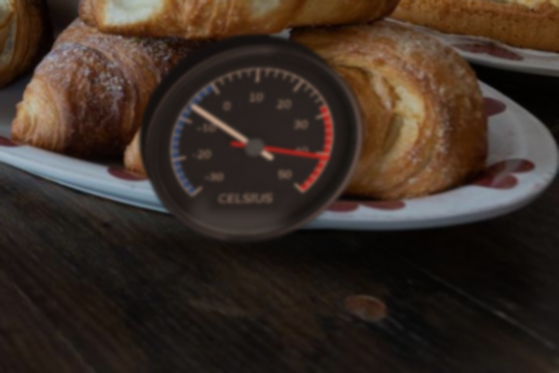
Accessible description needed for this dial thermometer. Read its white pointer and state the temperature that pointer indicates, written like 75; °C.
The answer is -6; °C
